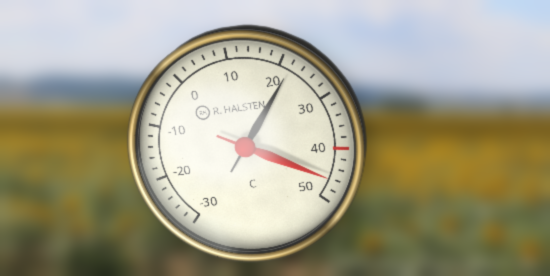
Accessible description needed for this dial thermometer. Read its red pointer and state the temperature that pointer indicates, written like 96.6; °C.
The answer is 46; °C
